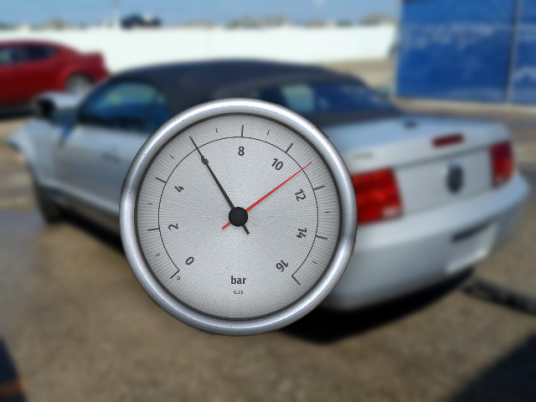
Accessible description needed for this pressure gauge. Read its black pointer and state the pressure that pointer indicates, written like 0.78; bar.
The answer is 6; bar
